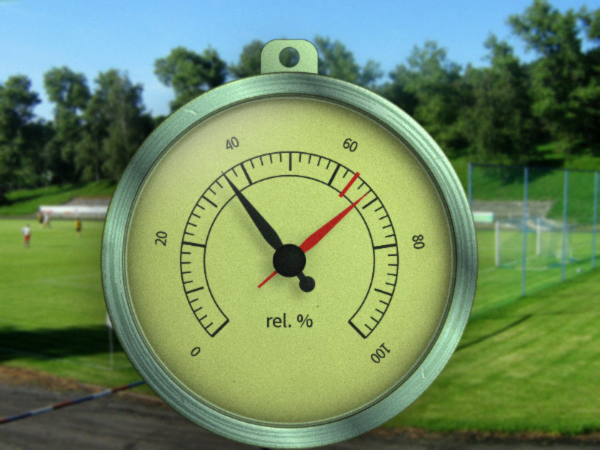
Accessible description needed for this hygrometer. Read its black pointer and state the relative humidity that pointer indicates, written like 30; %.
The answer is 36; %
